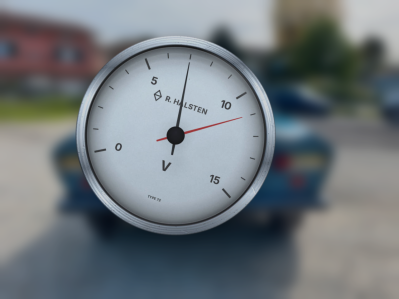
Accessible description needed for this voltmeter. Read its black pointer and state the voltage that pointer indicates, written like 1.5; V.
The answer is 7; V
